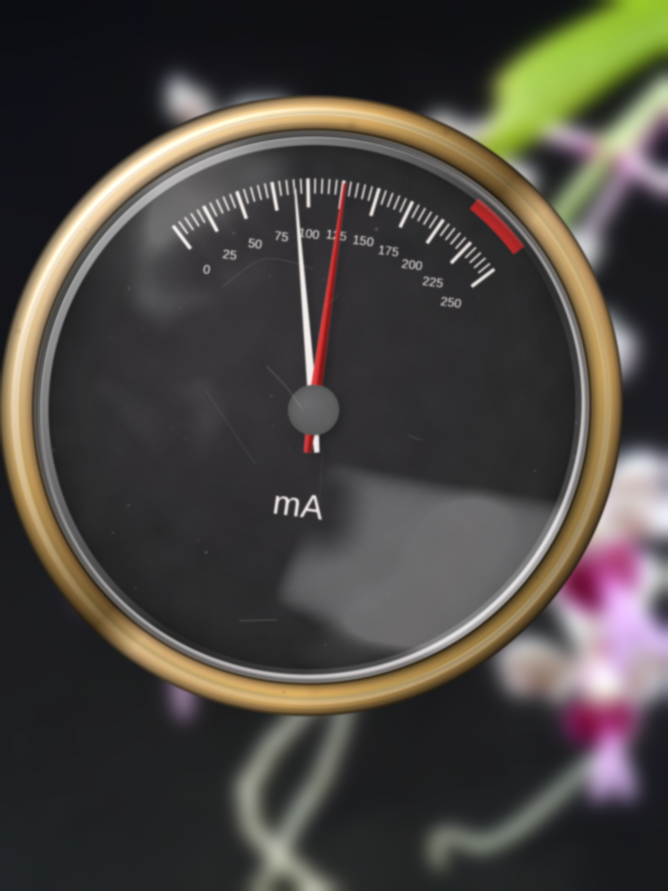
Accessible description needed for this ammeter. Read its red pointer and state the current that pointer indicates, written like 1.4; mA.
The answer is 125; mA
